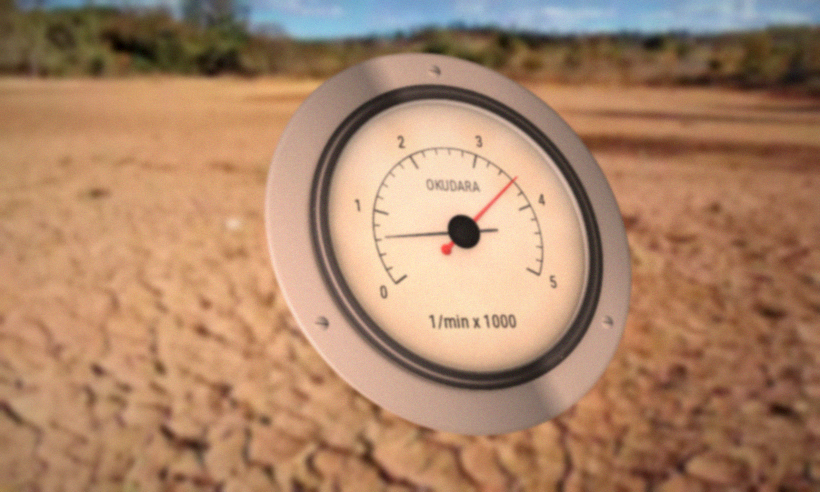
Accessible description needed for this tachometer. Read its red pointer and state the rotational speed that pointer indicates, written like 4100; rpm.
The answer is 3600; rpm
